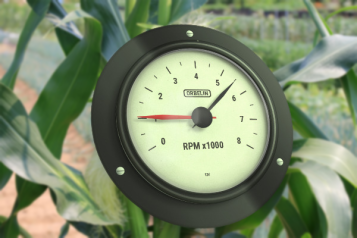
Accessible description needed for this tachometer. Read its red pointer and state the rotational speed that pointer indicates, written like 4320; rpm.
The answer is 1000; rpm
